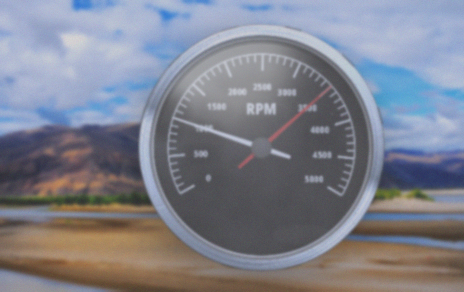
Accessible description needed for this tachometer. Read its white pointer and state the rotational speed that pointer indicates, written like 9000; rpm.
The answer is 1000; rpm
